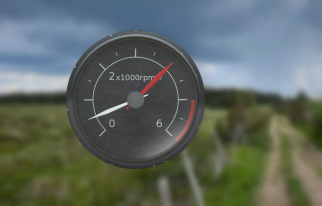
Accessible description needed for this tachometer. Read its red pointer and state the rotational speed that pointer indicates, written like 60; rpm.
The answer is 4000; rpm
